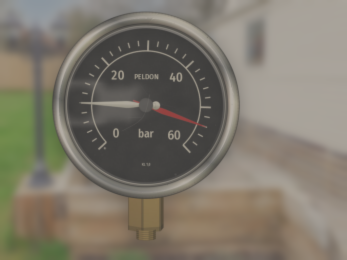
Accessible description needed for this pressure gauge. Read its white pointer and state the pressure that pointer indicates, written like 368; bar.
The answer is 10; bar
